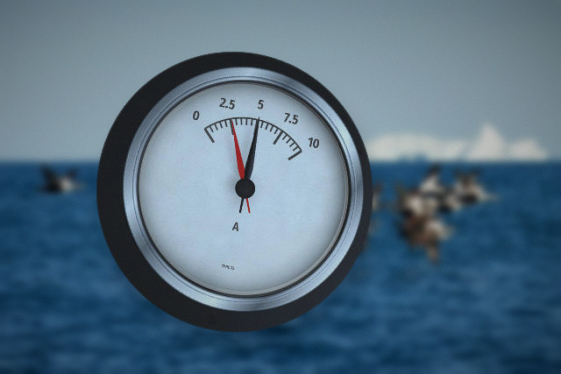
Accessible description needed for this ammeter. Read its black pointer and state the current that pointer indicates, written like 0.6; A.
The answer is 5; A
